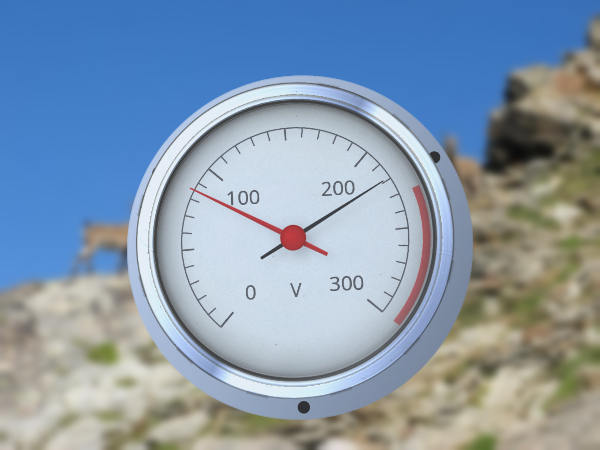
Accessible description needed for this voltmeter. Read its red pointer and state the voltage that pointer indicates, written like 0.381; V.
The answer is 85; V
